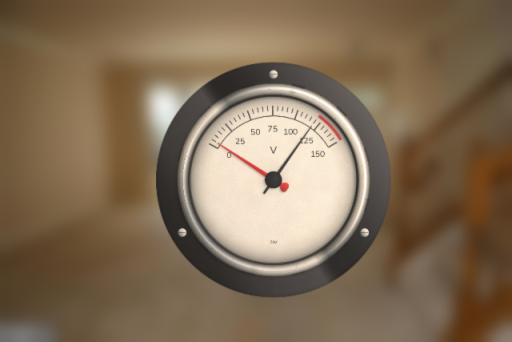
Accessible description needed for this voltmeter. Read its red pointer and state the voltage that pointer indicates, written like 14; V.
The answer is 5; V
